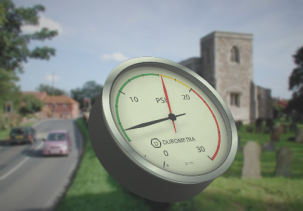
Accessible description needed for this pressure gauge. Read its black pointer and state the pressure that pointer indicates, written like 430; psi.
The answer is 5; psi
